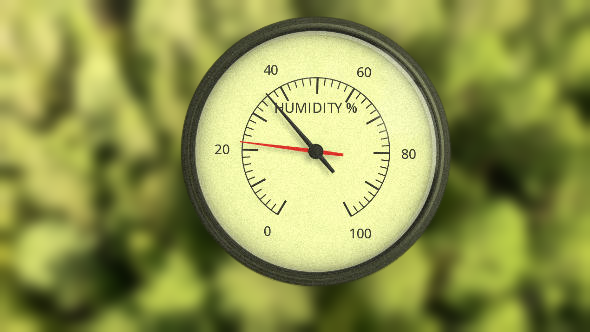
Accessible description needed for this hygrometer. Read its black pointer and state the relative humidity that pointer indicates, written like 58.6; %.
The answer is 36; %
